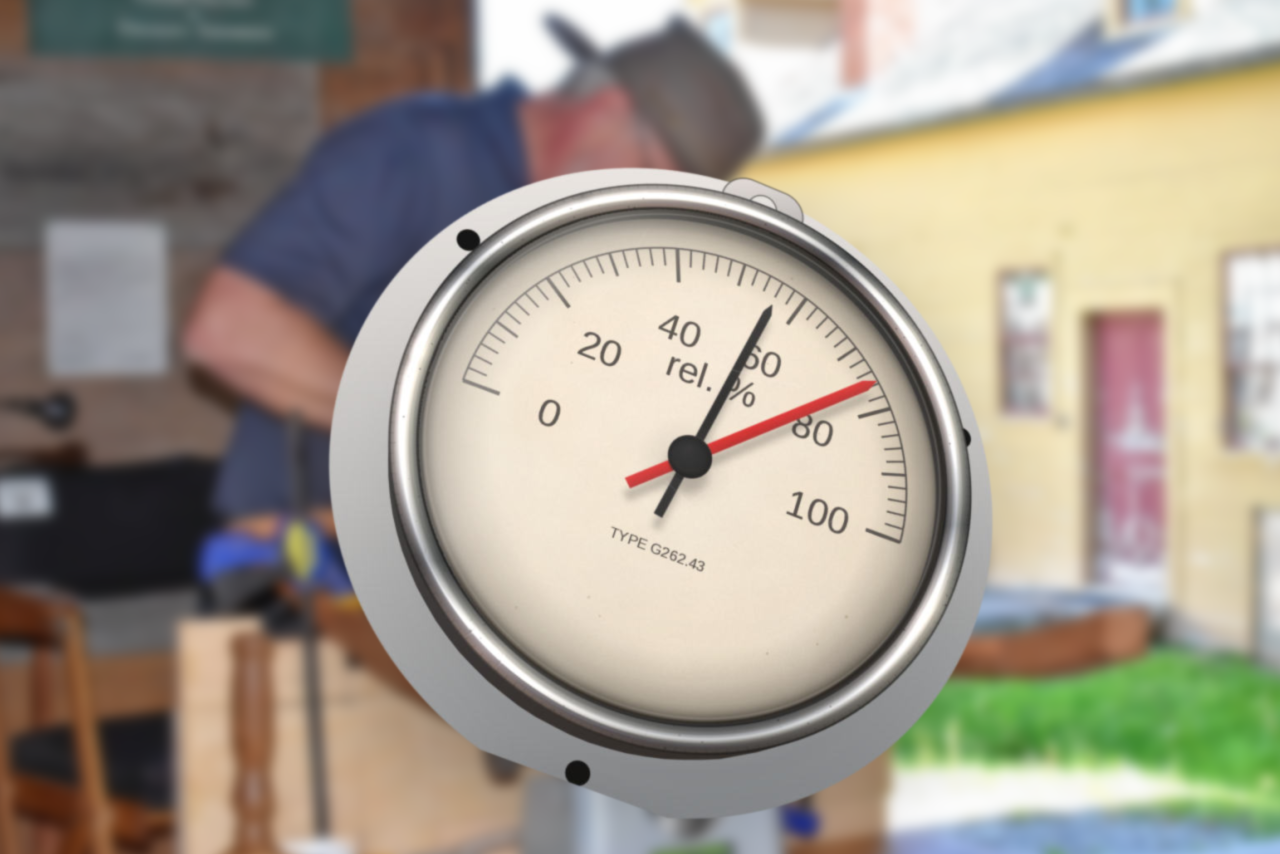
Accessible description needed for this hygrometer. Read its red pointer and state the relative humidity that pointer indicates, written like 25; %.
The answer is 76; %
